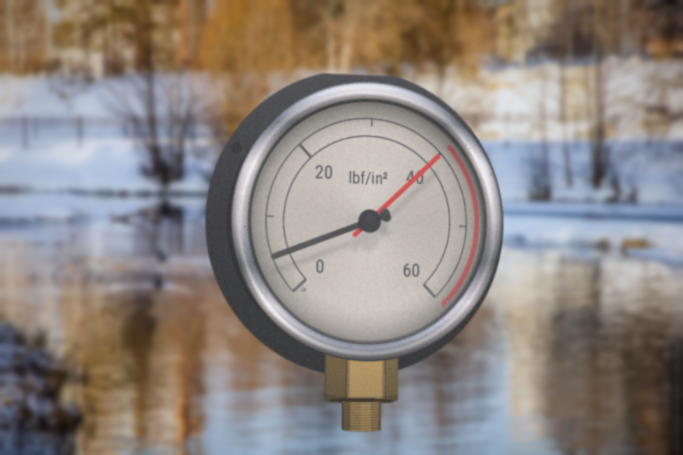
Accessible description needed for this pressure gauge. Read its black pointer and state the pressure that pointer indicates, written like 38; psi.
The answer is 5; psi
